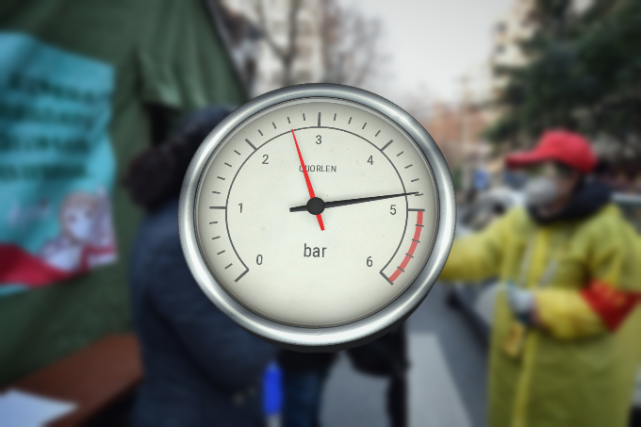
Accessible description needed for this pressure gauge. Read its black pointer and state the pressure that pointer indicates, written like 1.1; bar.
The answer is 4.8; bar
